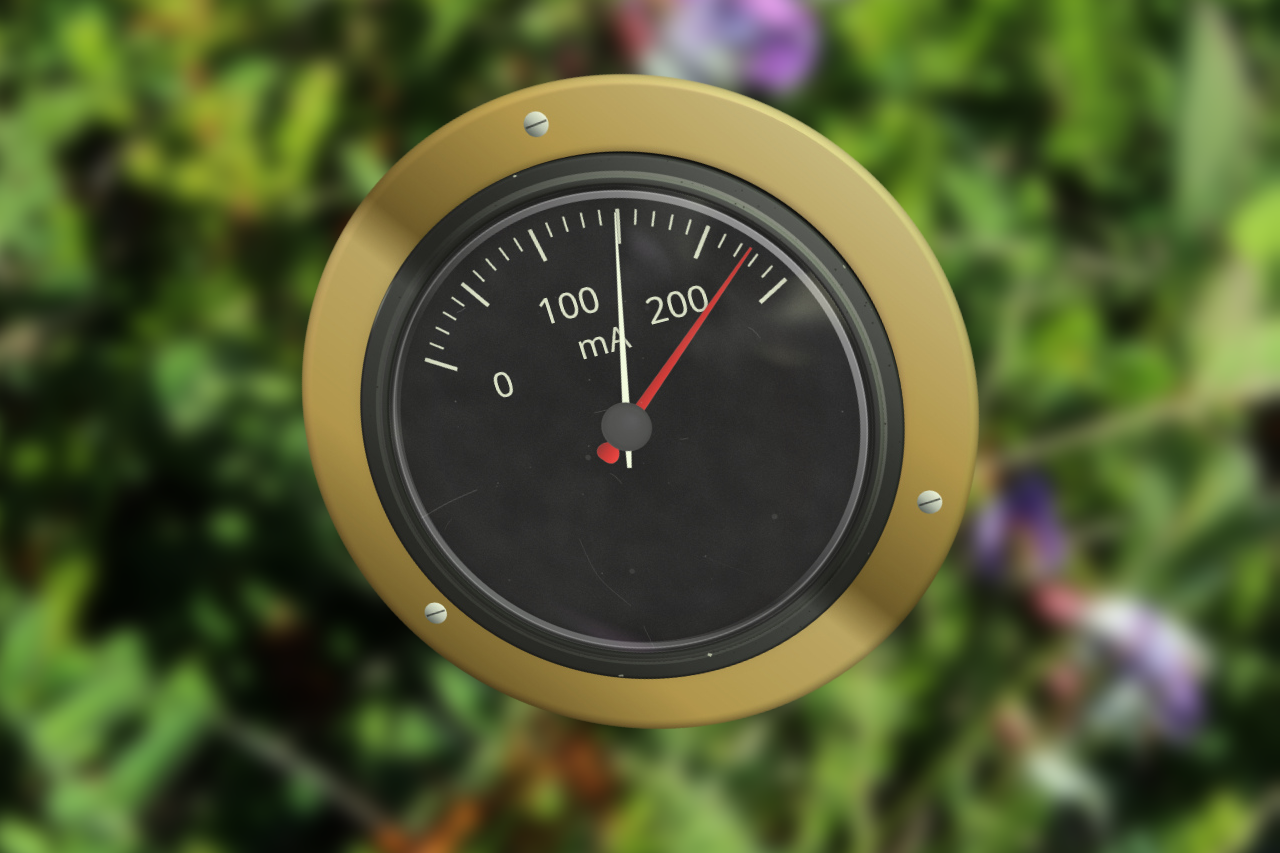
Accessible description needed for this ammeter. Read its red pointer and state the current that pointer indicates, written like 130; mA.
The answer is 225; mA
